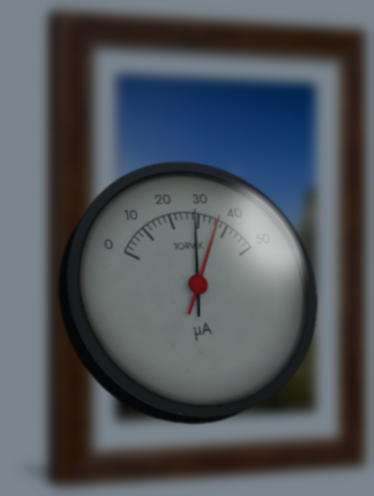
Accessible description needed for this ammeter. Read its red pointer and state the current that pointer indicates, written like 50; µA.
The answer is 36; µA
